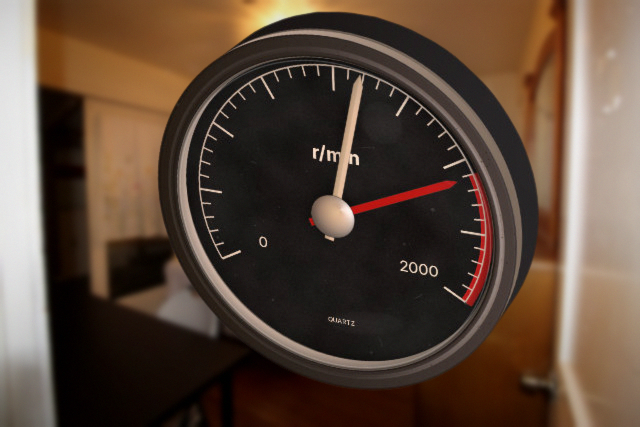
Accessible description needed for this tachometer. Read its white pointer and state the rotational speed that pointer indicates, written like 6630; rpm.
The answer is 1100; rpm
